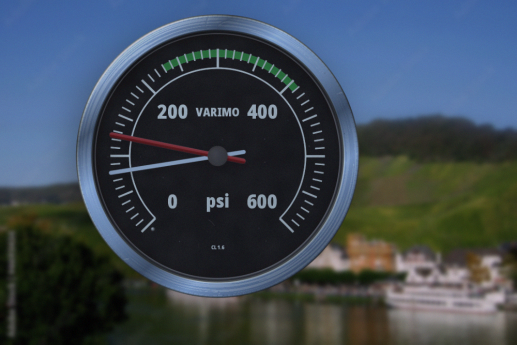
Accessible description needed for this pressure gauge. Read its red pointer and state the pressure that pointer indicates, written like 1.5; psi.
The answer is 125; psi
